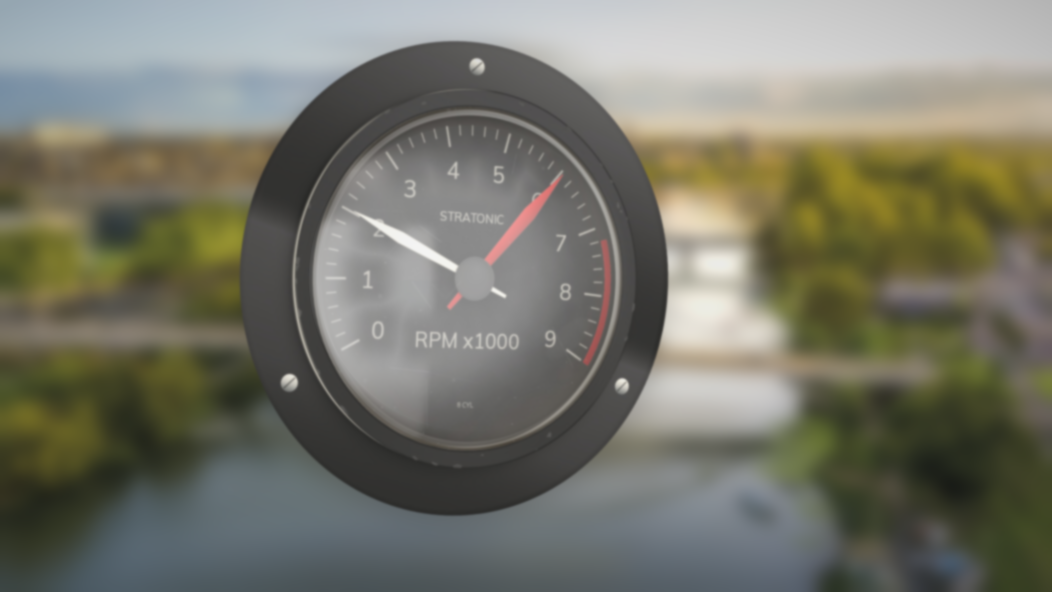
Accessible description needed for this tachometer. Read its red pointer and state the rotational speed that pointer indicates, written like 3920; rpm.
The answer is 6000; rpm
